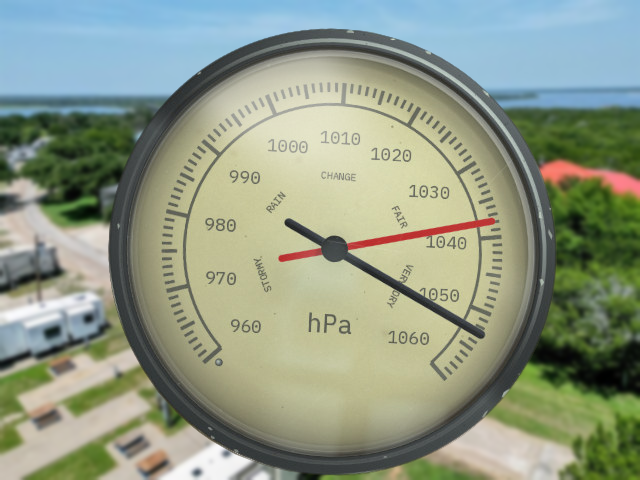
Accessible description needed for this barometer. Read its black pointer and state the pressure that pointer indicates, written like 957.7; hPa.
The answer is 1053; hPa
